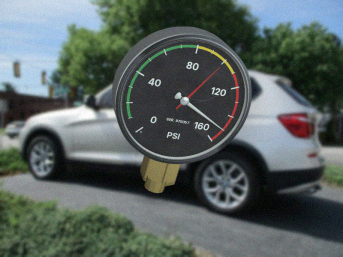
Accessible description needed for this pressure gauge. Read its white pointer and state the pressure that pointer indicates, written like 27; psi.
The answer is 150; psi
